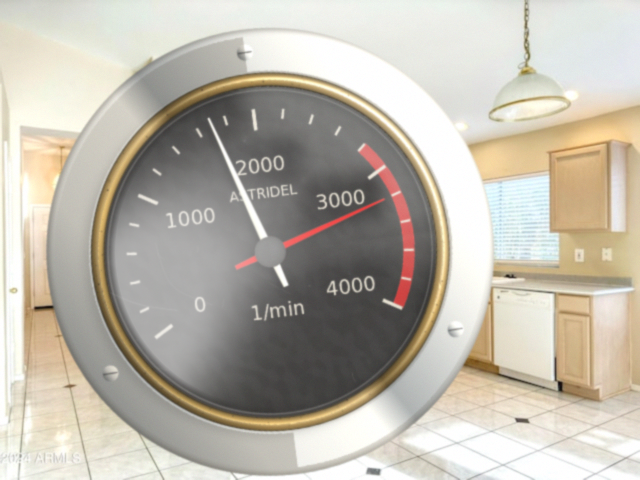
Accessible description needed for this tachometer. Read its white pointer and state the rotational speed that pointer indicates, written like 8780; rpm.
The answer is 1700; rpm
